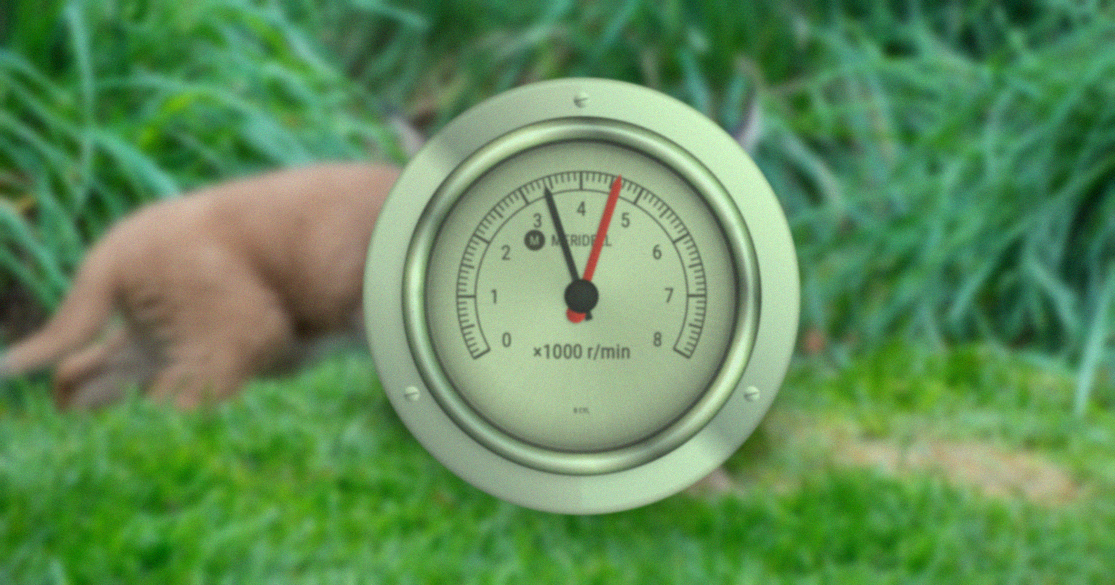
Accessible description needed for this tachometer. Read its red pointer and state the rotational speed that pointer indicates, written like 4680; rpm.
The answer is 4600; rpm
